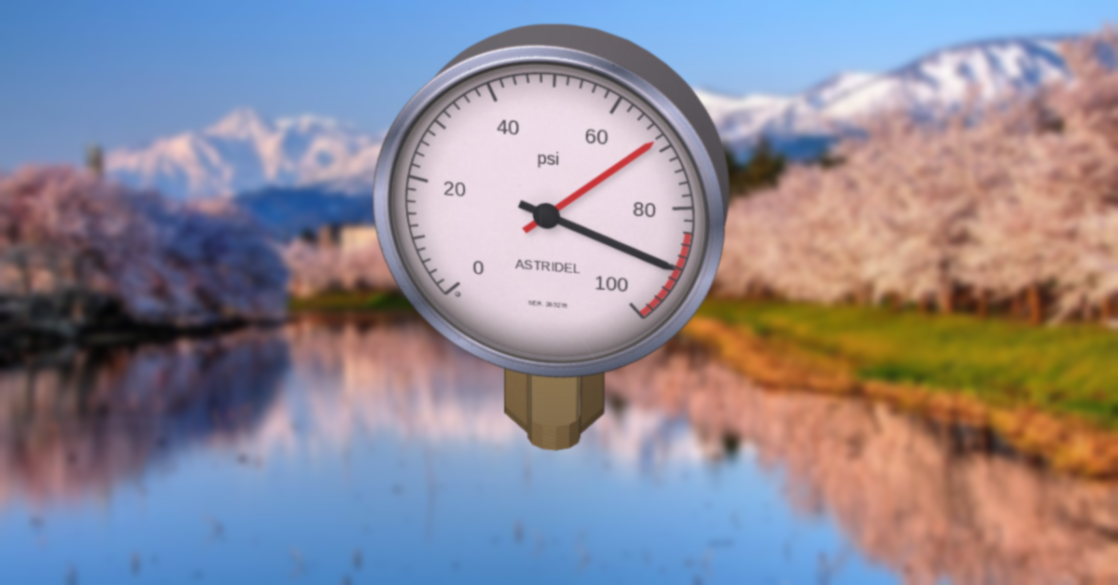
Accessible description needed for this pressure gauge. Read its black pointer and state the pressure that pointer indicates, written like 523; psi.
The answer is 90; psi
